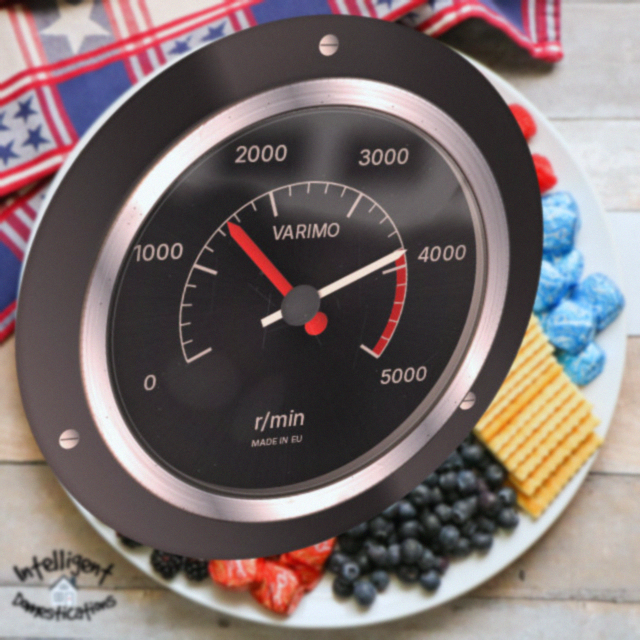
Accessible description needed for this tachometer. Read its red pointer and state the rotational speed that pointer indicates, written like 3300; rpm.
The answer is 1500; rpm
